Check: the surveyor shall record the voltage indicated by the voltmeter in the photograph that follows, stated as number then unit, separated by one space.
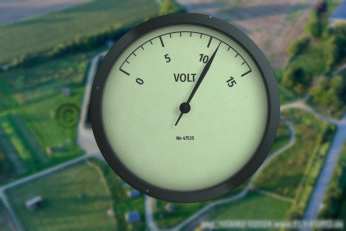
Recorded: 11 V
